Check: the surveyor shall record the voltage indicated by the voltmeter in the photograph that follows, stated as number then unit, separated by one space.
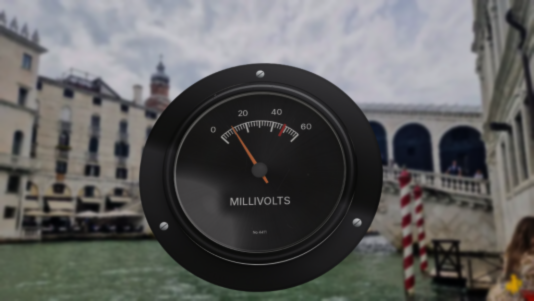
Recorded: 10 mV
